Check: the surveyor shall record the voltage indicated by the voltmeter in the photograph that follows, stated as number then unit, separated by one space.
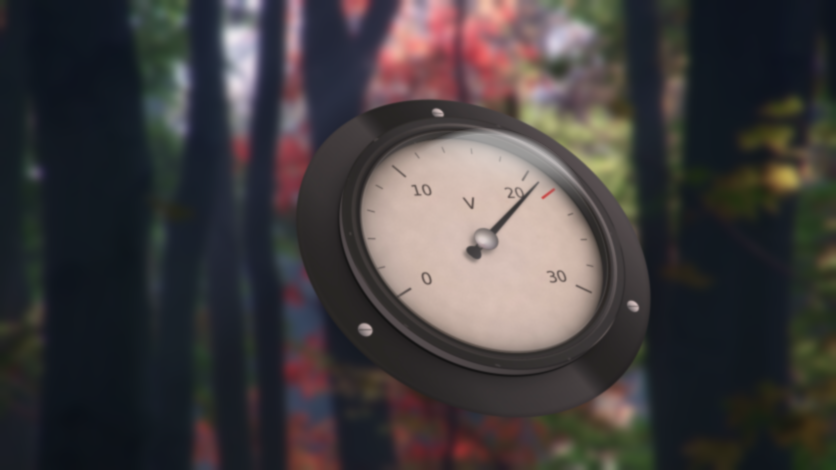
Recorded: 21 V
